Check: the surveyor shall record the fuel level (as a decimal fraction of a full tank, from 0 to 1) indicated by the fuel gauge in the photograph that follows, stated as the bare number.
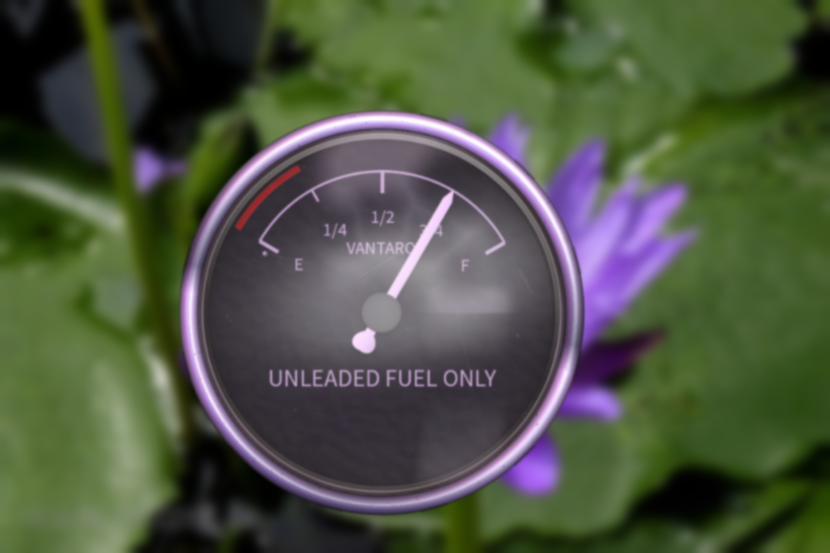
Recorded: 0.75
